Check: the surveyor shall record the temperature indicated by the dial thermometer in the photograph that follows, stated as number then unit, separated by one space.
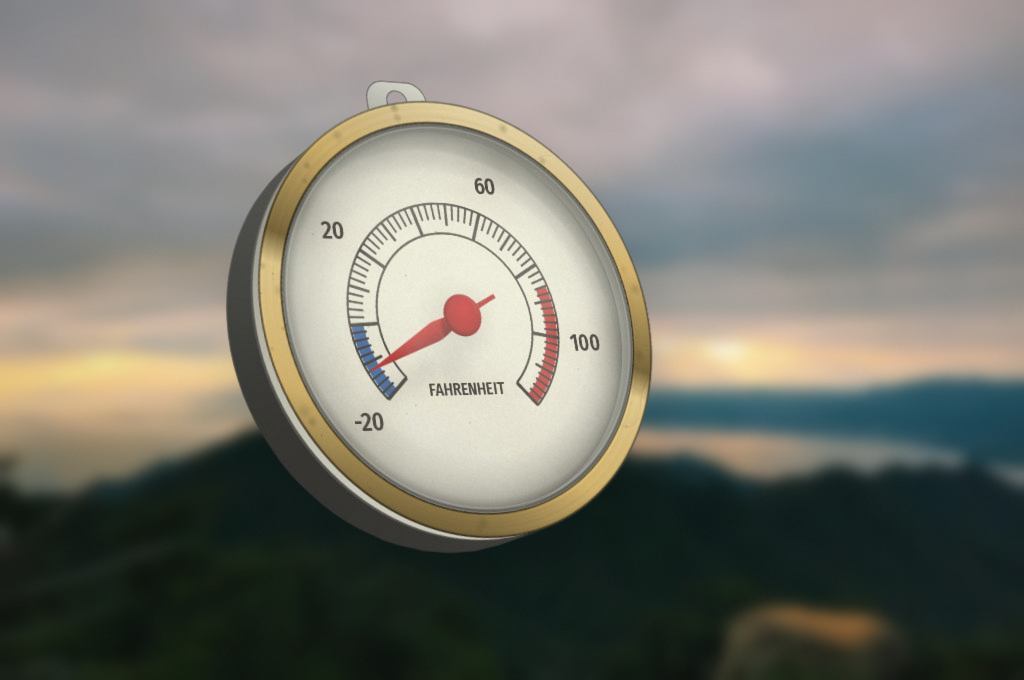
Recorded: -12 °F
